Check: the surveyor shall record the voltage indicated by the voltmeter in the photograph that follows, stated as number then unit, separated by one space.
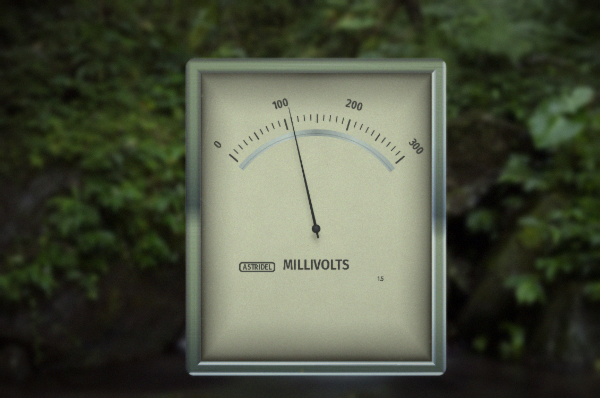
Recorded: 110 mV
